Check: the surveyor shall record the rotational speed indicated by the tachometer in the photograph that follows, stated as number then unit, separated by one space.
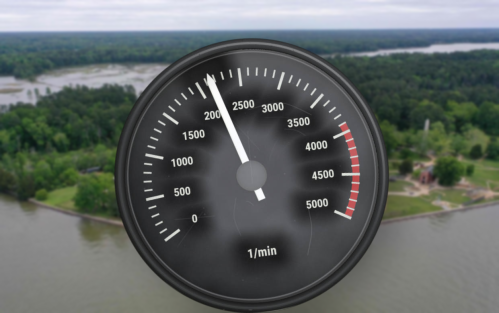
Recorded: 2150 rpm
